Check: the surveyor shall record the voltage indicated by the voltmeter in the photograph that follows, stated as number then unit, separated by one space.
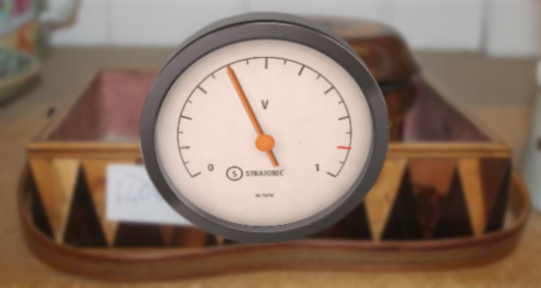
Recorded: 0.4 V
